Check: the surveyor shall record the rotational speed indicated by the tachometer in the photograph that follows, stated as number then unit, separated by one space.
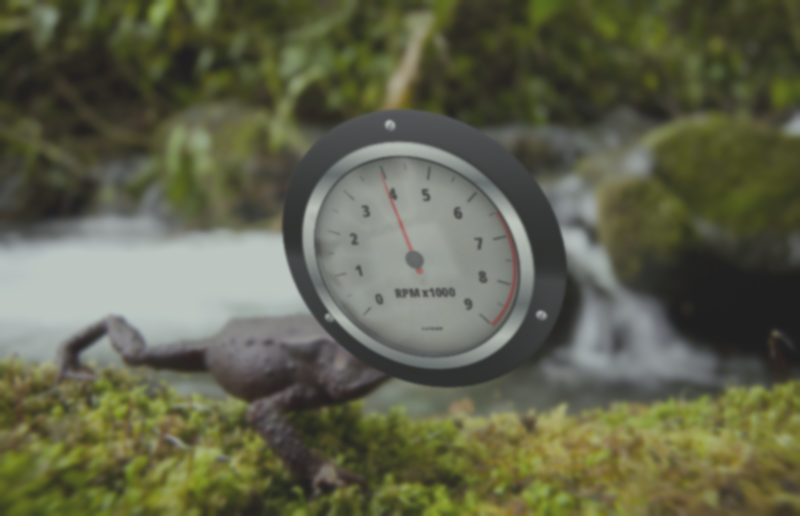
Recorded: 4000 rpm
